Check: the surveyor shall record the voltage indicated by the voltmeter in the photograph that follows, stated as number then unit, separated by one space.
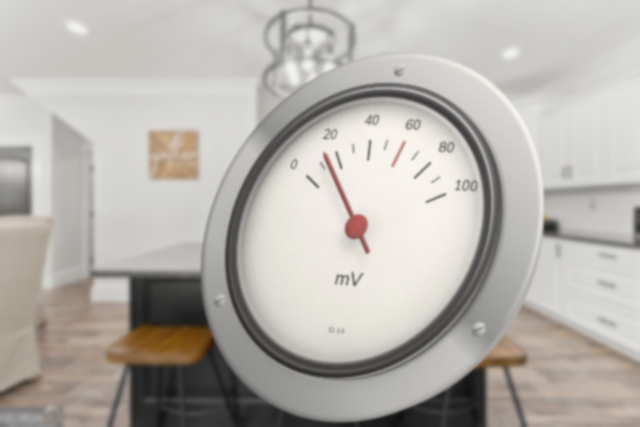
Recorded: 15 mV
